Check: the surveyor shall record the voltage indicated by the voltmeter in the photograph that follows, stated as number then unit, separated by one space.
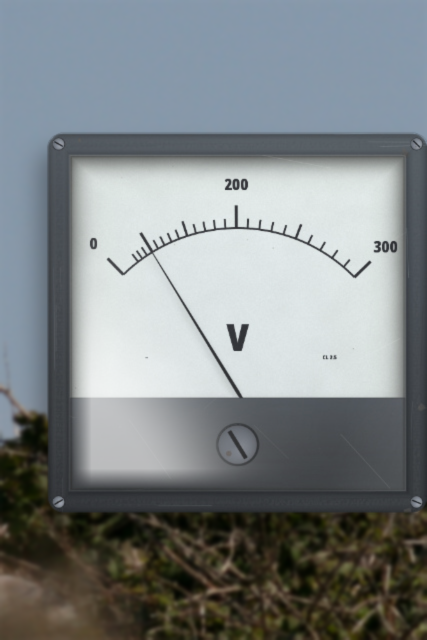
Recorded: 100 V
